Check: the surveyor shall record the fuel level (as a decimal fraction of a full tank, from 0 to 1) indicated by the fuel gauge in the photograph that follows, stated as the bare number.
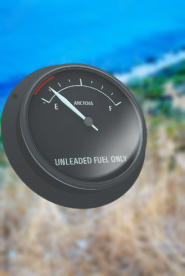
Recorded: 0.125
